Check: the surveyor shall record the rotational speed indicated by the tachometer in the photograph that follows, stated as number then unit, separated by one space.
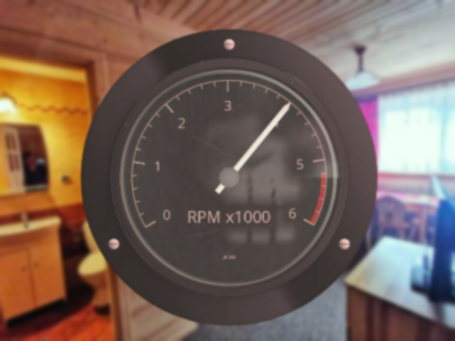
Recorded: 4000 rpm
